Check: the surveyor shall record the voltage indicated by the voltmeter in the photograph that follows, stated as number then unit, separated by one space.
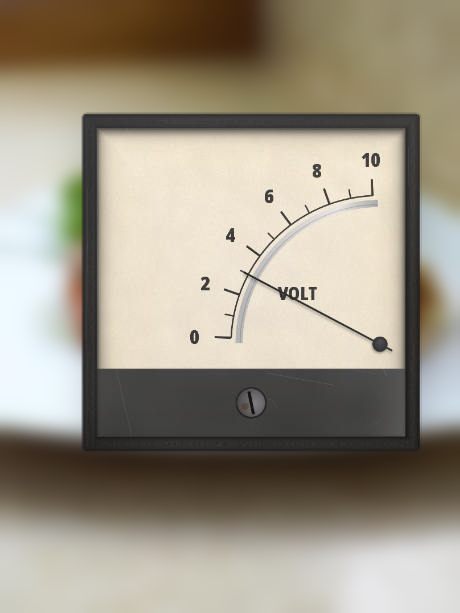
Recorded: 3 V
